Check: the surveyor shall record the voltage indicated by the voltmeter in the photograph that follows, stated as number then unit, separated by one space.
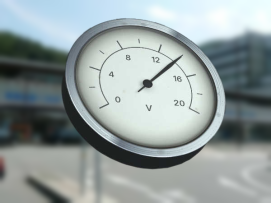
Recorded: 14 V
